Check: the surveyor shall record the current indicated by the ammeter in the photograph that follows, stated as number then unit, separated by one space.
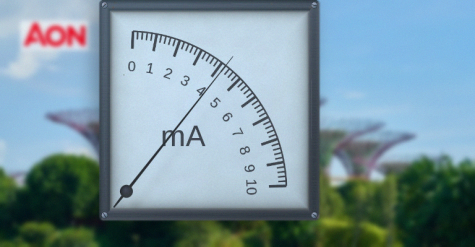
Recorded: 4.2 mA
